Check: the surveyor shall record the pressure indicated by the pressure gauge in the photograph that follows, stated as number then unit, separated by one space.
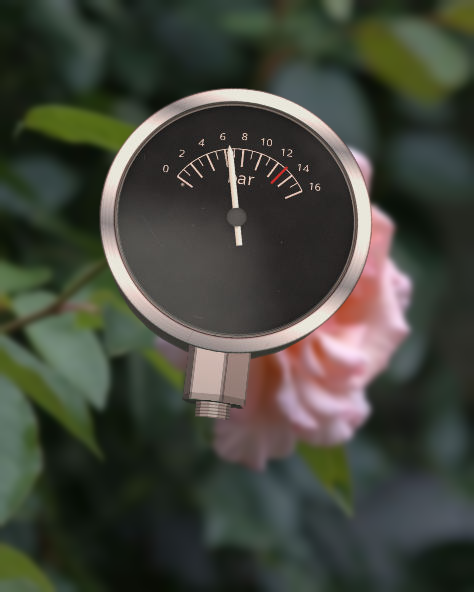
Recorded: 6.5 bar
